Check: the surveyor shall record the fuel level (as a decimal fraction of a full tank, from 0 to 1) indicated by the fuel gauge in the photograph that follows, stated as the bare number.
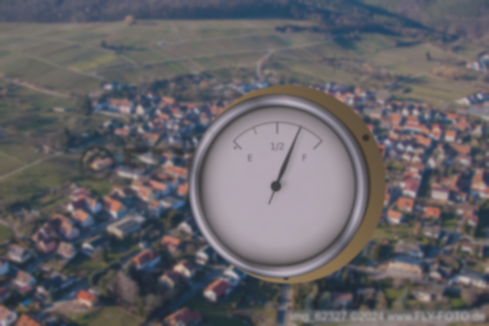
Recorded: 0.75
